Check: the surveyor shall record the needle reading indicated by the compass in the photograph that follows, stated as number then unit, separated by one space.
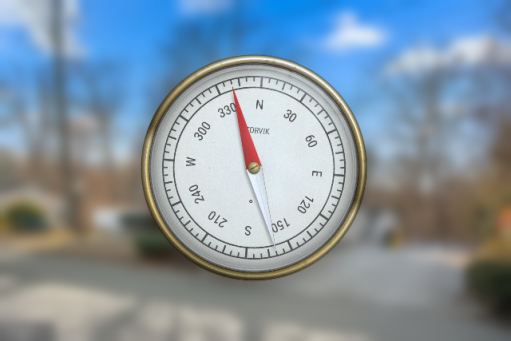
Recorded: 340 °
